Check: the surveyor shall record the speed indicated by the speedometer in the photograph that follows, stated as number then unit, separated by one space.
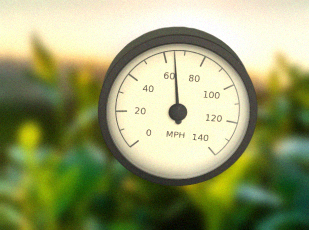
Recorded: 65 mph
